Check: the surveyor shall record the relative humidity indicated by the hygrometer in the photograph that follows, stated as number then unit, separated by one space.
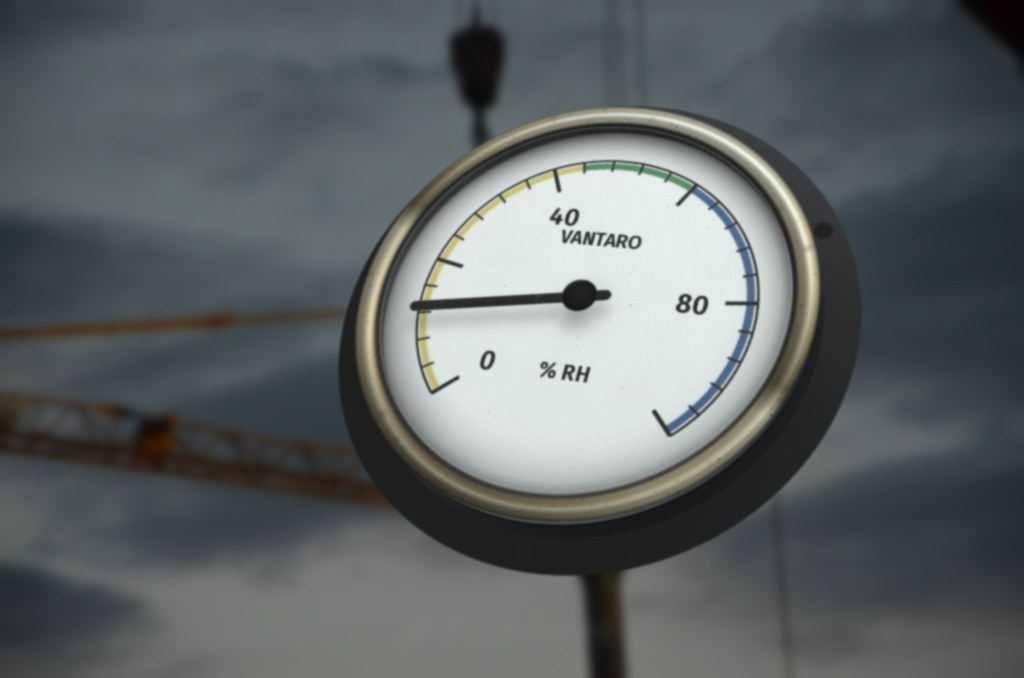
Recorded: 12 %
